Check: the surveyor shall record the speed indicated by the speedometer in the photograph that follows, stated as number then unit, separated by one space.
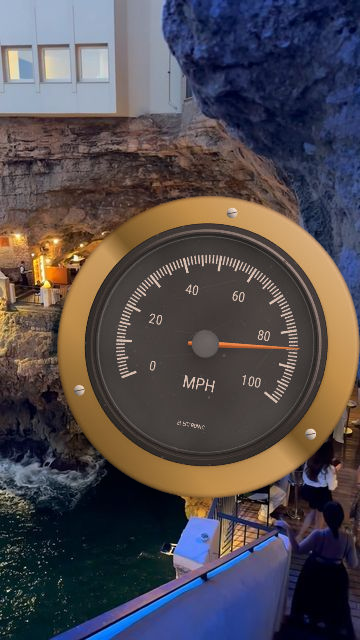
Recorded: 85 mph
